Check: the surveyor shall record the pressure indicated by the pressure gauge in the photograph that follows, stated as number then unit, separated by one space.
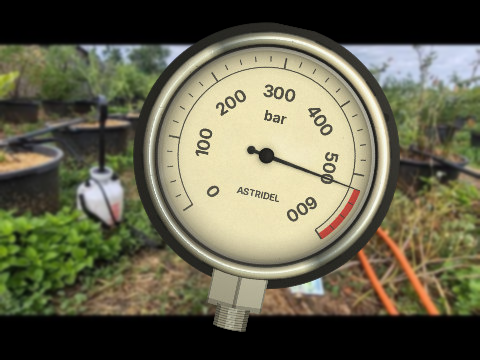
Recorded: 520 bar
